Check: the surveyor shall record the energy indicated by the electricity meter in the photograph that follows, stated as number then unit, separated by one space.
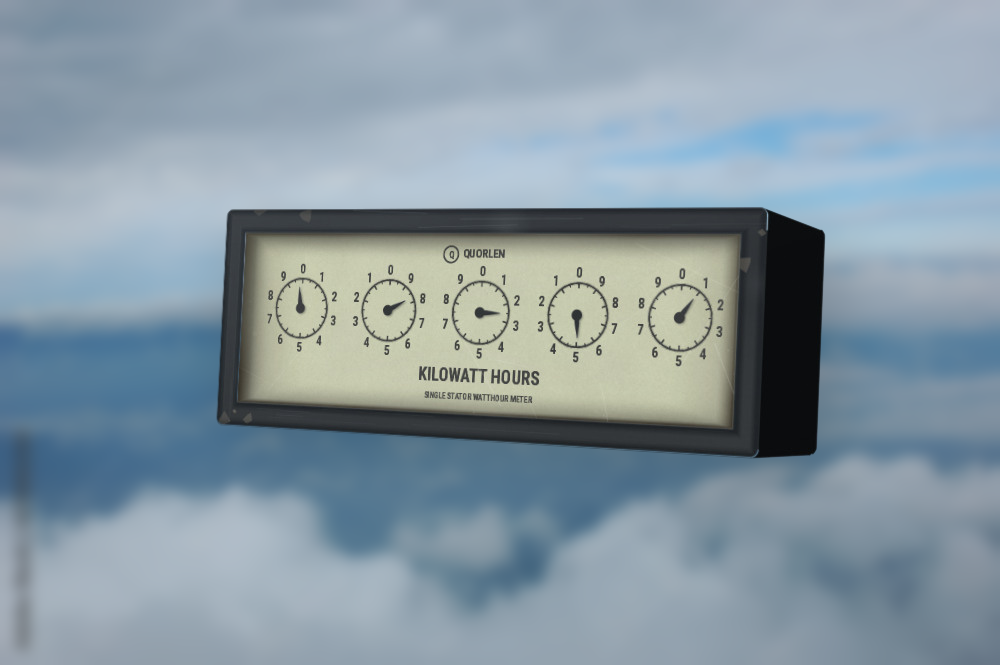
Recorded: 98251 kWh
